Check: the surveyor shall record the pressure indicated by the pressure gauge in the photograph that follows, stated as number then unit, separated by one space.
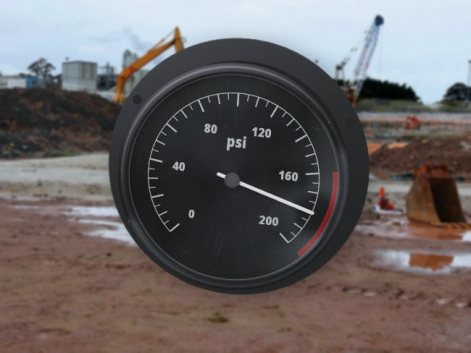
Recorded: 180 psi
